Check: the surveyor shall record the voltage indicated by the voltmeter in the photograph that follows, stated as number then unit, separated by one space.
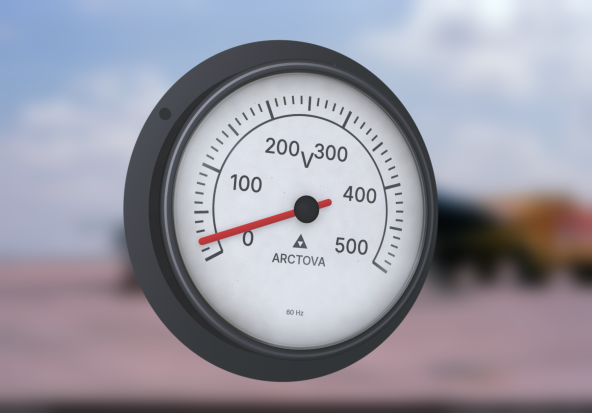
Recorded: 20 V
